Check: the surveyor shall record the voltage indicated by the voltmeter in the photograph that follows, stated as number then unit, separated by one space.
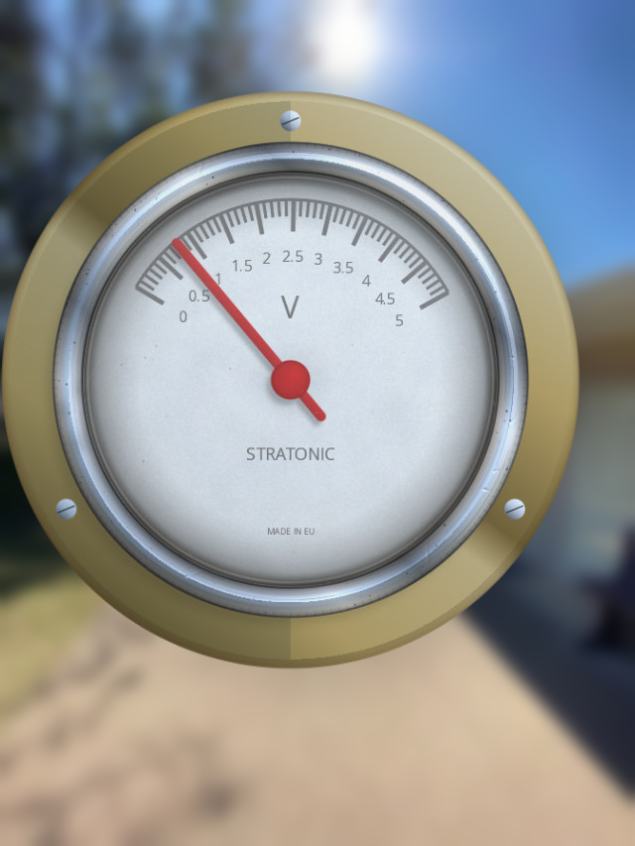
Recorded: 0.8 V
